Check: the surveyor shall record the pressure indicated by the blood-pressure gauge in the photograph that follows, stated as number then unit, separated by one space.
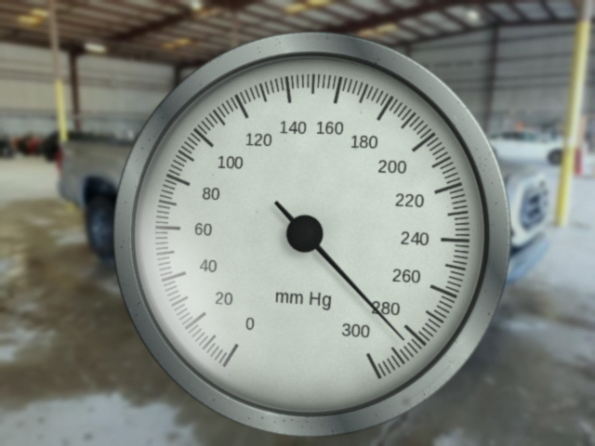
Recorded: 284 mmHg
